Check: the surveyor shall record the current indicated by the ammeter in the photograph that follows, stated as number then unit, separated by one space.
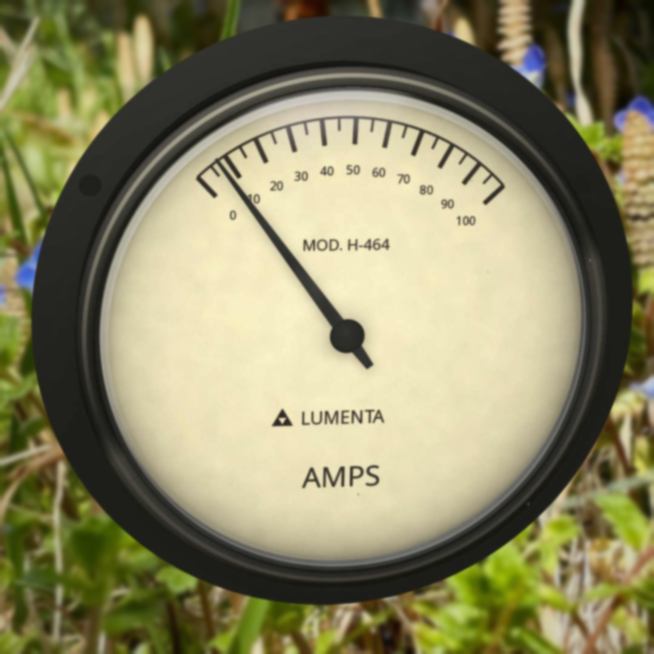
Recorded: 7.5 A
